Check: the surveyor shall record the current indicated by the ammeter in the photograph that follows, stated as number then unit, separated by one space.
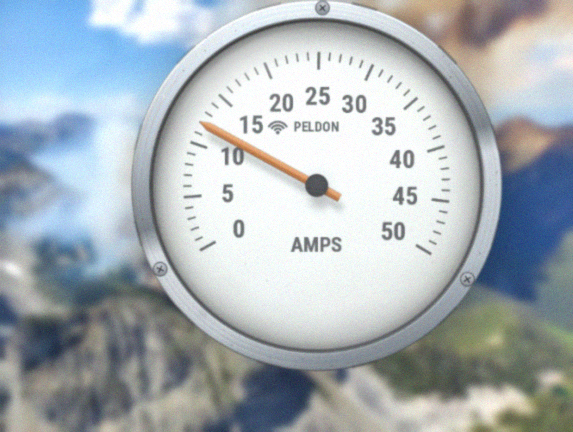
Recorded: 12 A
